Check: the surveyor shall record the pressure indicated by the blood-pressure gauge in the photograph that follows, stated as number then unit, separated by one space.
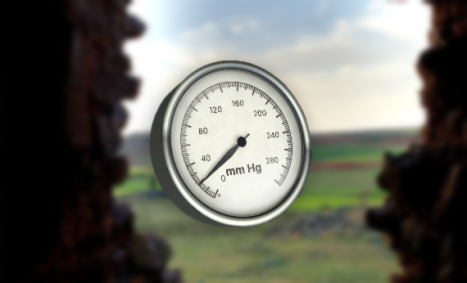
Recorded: 20 mmHg
